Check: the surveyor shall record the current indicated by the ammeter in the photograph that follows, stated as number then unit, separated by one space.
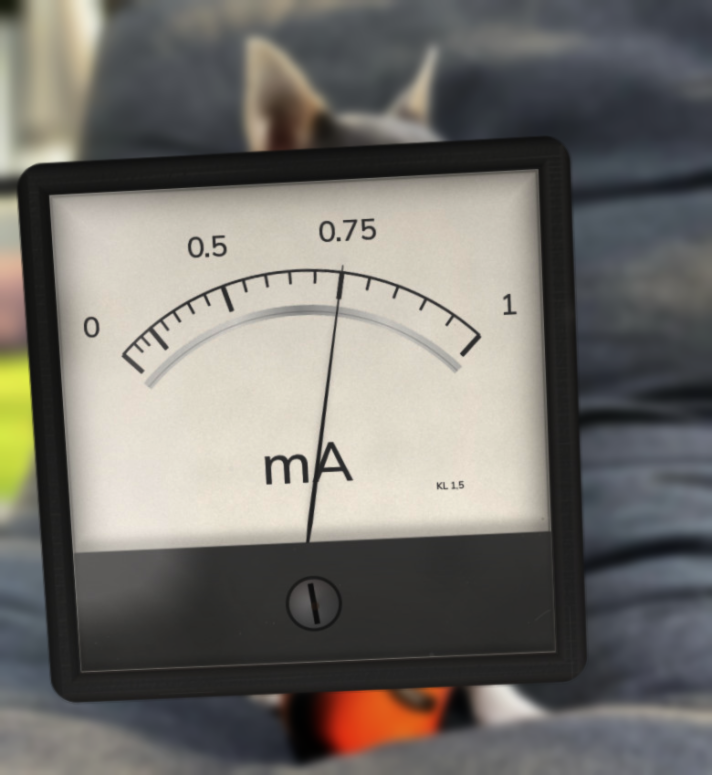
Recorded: 0.75 mA
